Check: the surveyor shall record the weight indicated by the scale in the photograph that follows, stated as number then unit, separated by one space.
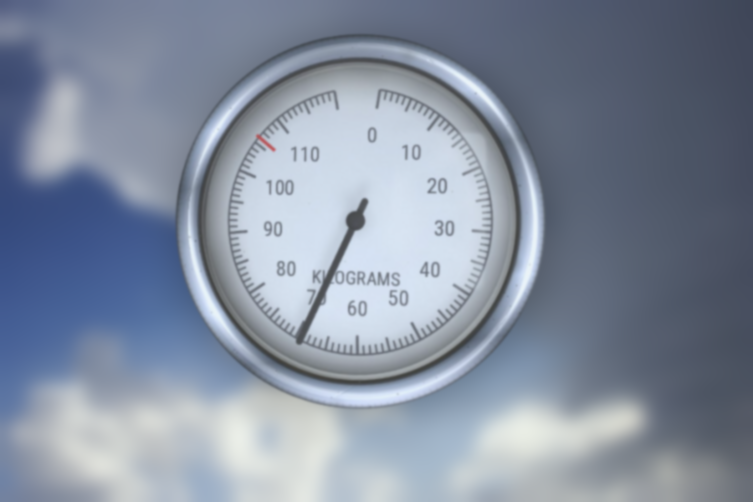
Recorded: 69 kg
